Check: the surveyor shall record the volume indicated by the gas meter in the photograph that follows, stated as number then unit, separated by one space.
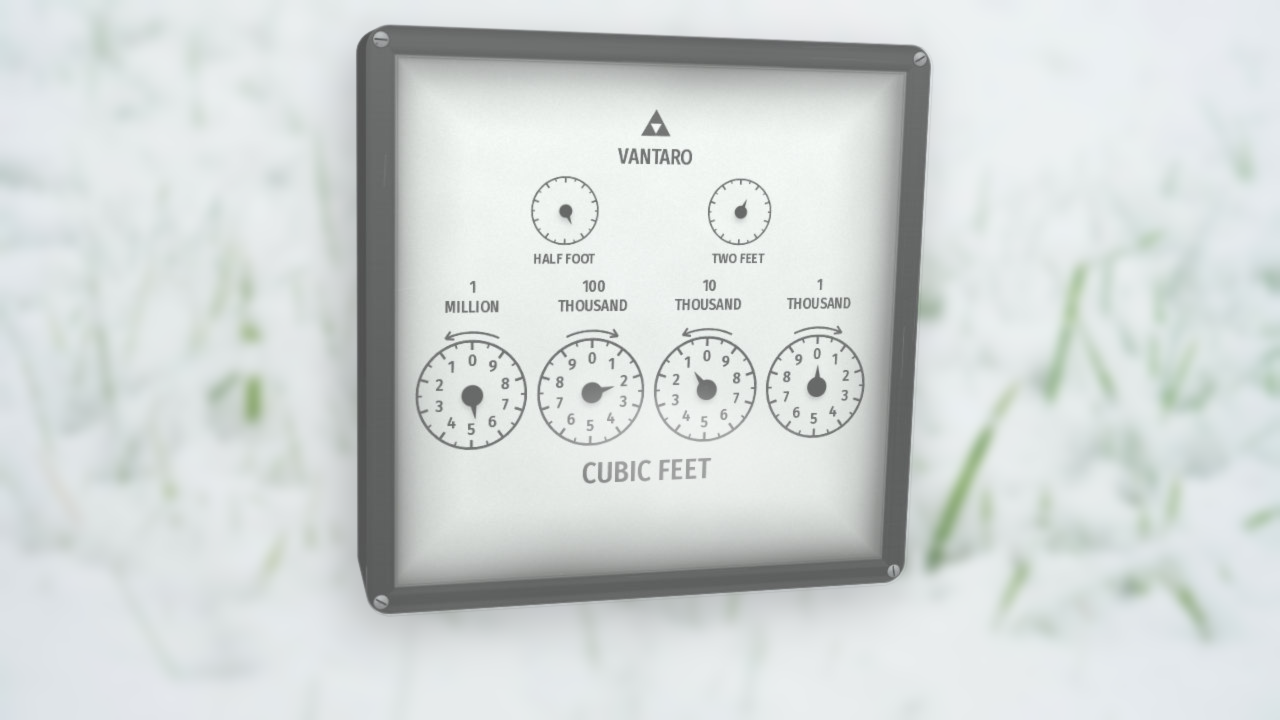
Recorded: 521000 ft³
